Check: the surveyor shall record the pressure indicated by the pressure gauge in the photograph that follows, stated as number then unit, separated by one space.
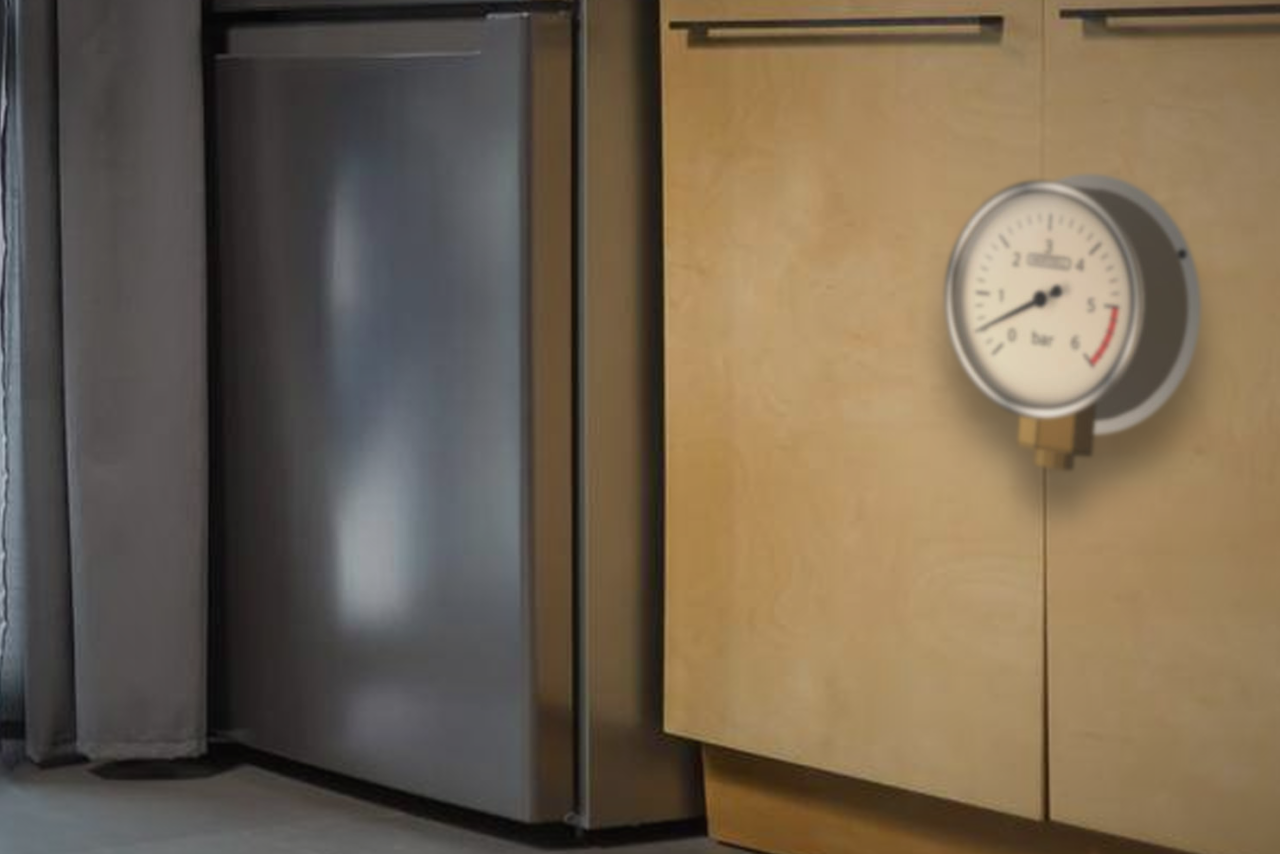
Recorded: 0.4 bar
